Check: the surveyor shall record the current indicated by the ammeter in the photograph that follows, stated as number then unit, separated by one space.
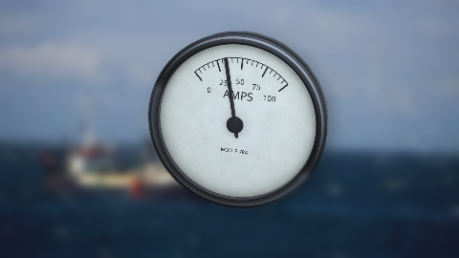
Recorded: 35 A
